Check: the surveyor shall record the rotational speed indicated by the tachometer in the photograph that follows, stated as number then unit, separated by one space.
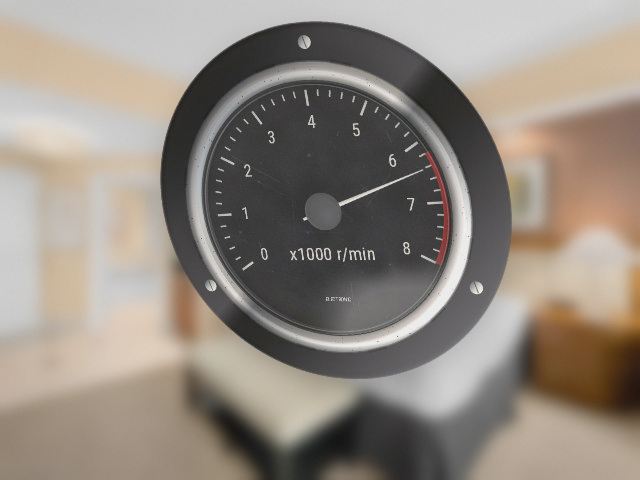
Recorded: 6400 rpm
